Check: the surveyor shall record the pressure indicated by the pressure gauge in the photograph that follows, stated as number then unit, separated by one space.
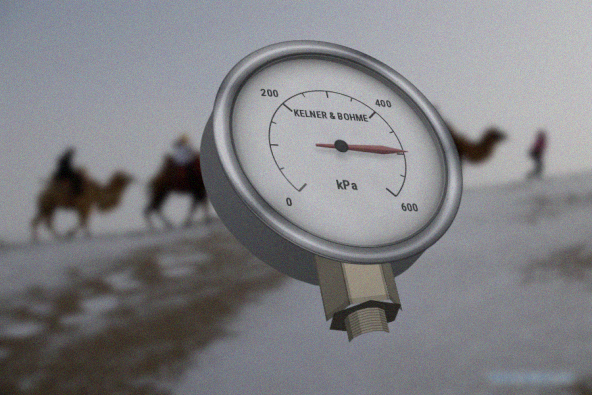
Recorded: 500 kPa
